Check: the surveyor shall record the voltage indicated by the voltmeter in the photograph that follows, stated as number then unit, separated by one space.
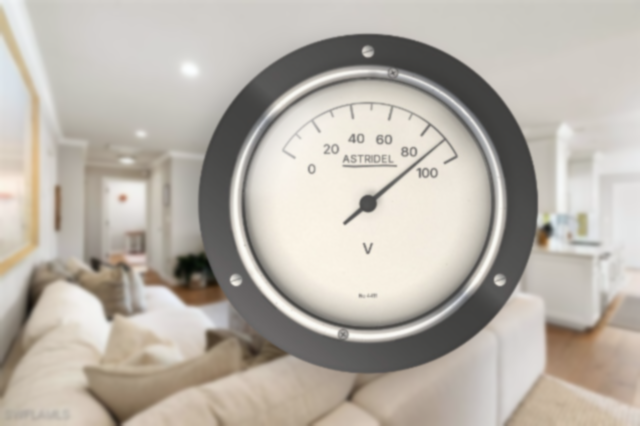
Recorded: 90 V
